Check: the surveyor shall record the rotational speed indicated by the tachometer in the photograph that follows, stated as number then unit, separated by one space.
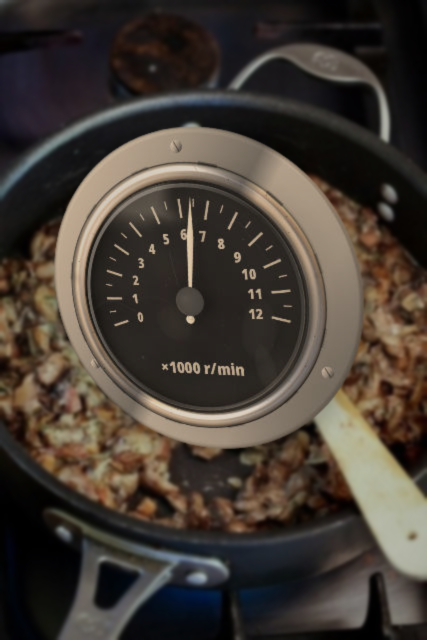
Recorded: 6500 rpm
